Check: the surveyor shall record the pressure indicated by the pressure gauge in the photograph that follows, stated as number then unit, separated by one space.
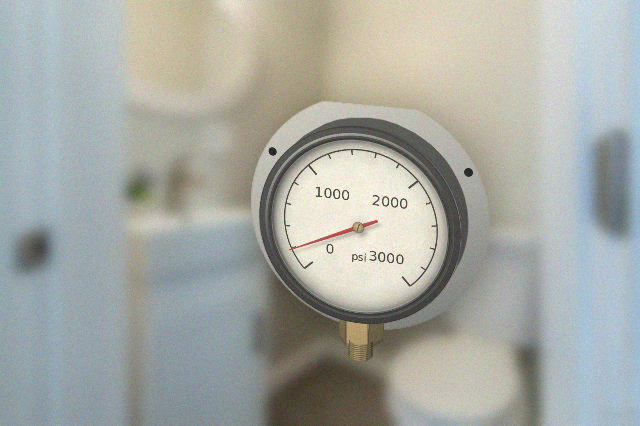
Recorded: 200 psi
